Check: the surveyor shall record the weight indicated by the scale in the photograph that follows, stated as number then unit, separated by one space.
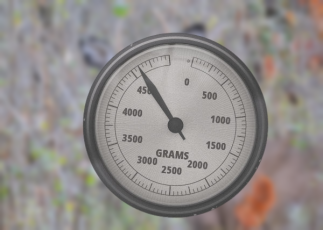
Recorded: 4600 g
